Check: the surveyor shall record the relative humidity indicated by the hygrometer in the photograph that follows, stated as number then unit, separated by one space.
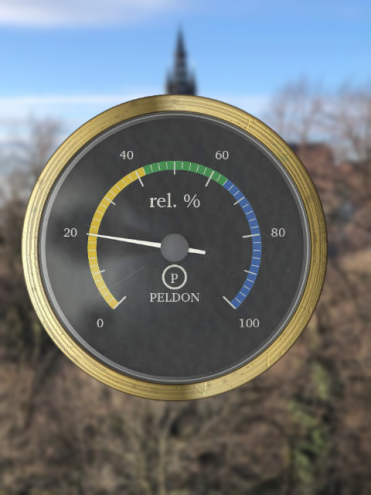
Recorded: 20 %
